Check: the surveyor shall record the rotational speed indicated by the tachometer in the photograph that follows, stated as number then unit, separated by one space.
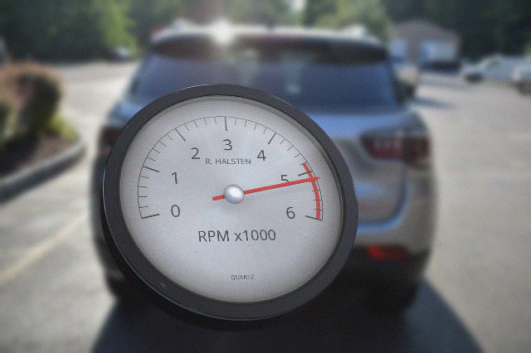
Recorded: 5200 rpm
